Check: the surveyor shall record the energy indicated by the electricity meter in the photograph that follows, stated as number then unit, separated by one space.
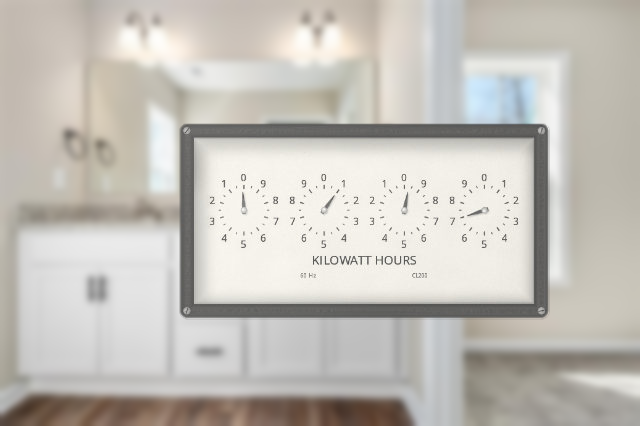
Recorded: 97 kWh
